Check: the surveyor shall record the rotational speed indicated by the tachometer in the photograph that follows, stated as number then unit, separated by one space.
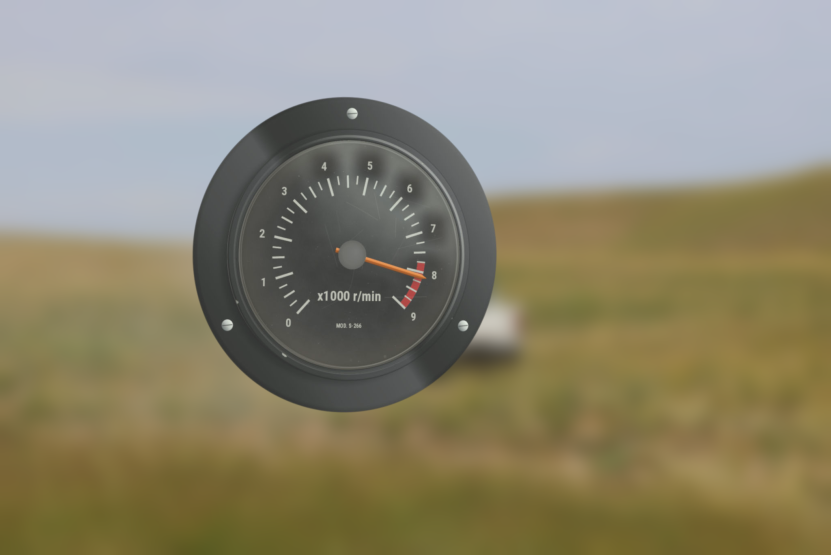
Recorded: 8125 rpm
